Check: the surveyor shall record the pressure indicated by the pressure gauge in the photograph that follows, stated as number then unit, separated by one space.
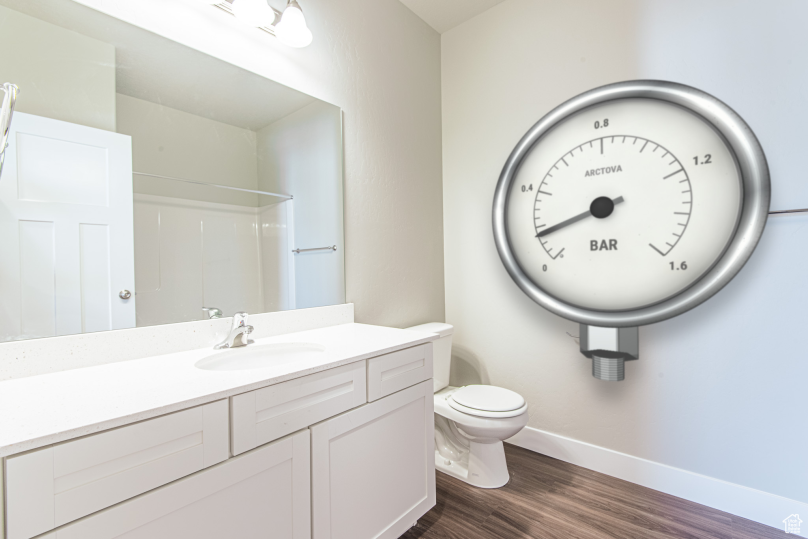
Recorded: 0.15 bar
